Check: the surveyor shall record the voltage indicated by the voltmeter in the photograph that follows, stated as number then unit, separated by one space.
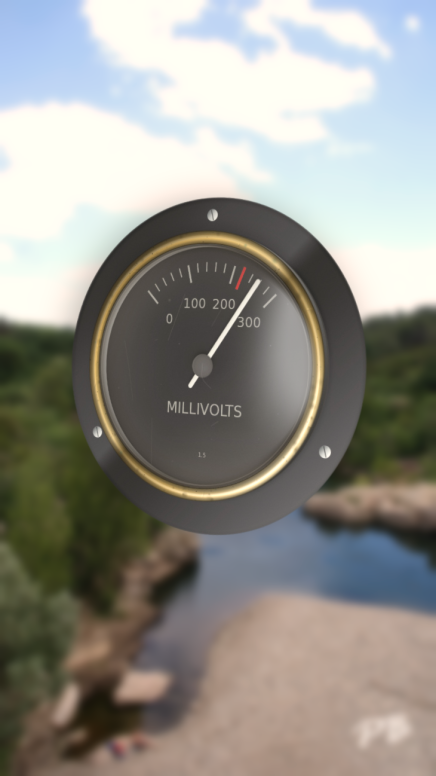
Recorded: 260 mV
